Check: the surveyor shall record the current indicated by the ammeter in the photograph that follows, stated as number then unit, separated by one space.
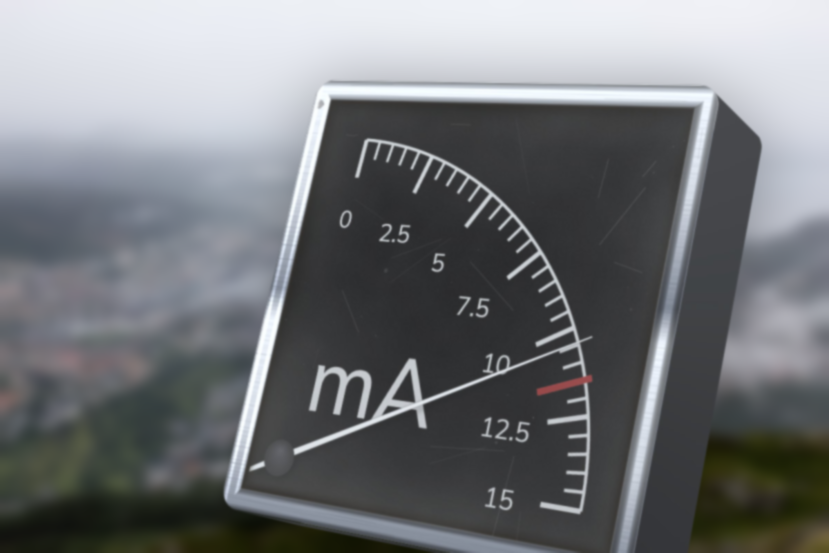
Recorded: 10.5 mA
